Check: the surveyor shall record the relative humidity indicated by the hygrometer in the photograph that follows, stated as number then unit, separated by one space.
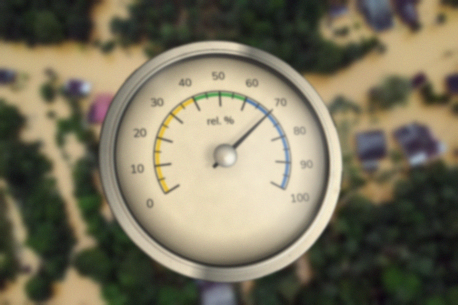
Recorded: 70 %
